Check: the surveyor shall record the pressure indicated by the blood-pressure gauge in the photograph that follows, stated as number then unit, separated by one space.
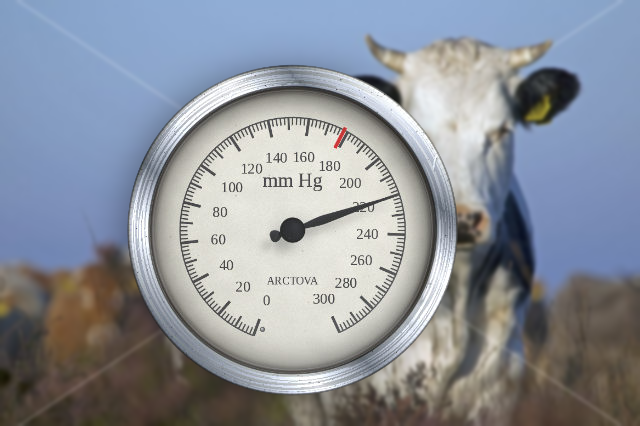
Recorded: 220 mmHg
